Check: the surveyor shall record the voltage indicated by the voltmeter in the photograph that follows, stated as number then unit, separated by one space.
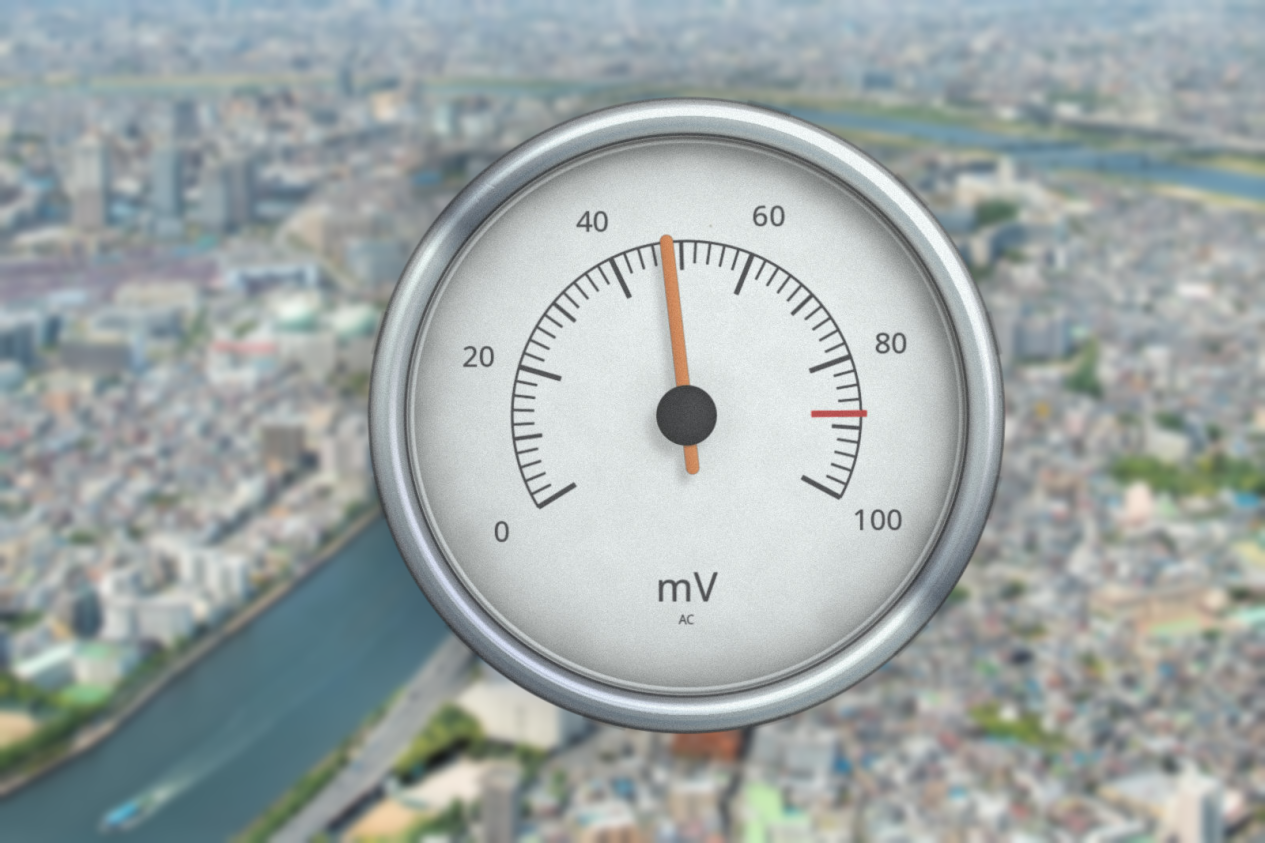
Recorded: 48 mV
